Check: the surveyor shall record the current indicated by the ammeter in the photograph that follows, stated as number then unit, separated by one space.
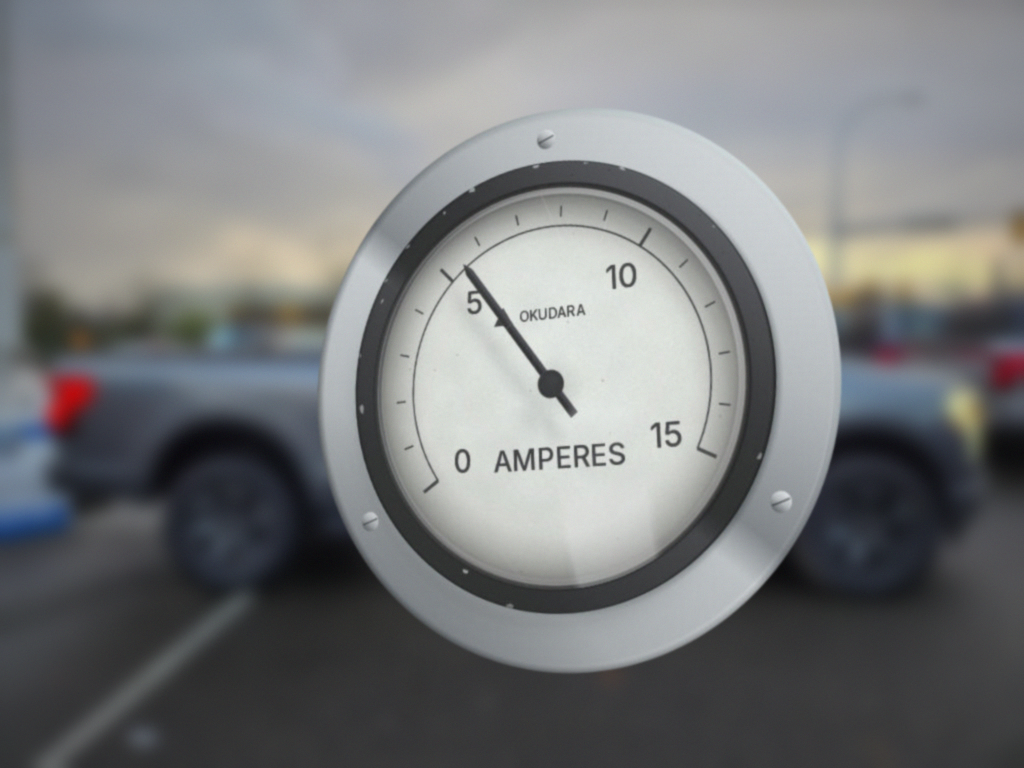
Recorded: 5.5 A
